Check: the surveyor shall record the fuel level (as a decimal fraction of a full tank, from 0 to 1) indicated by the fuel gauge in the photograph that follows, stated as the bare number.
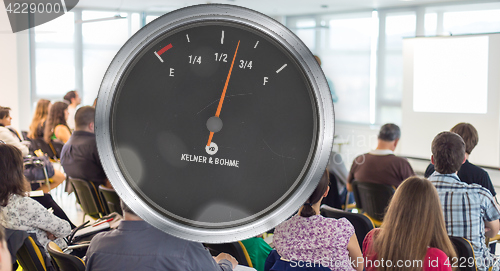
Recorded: 0.625
